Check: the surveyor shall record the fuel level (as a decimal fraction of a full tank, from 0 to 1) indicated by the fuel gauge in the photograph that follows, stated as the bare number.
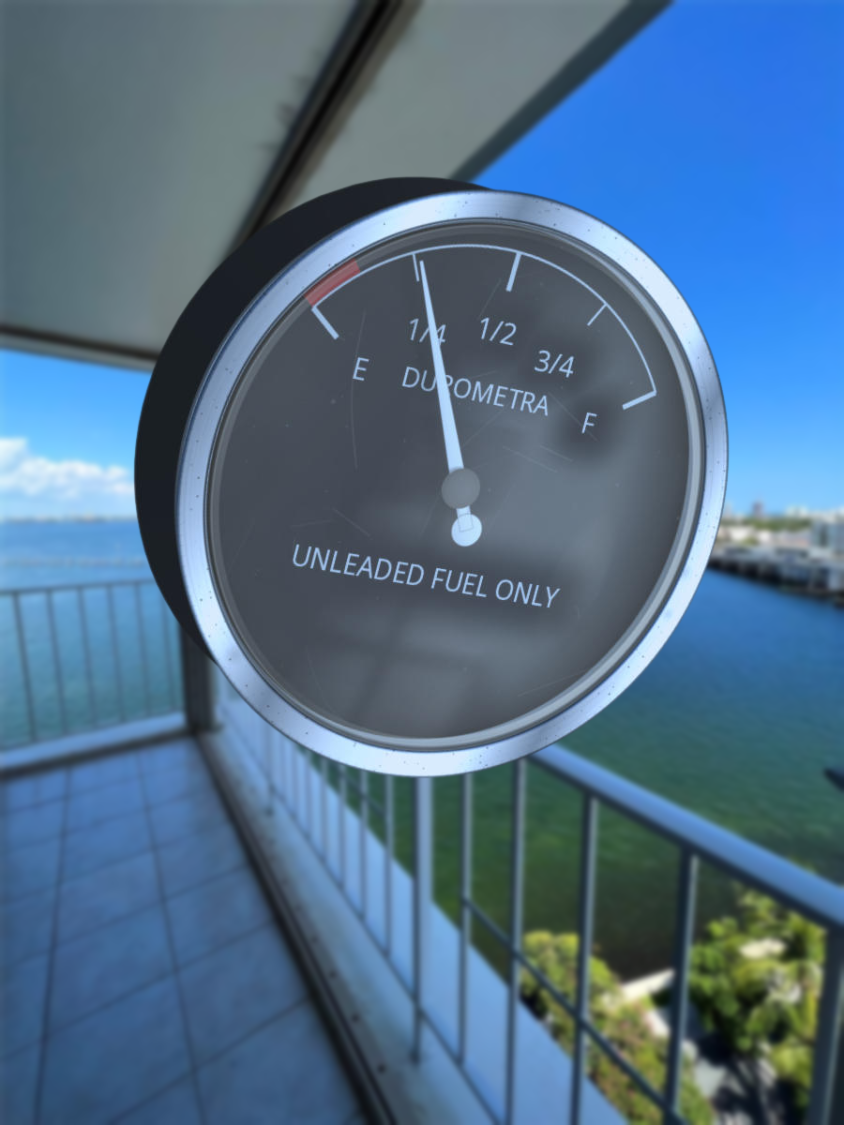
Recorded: 0.25
